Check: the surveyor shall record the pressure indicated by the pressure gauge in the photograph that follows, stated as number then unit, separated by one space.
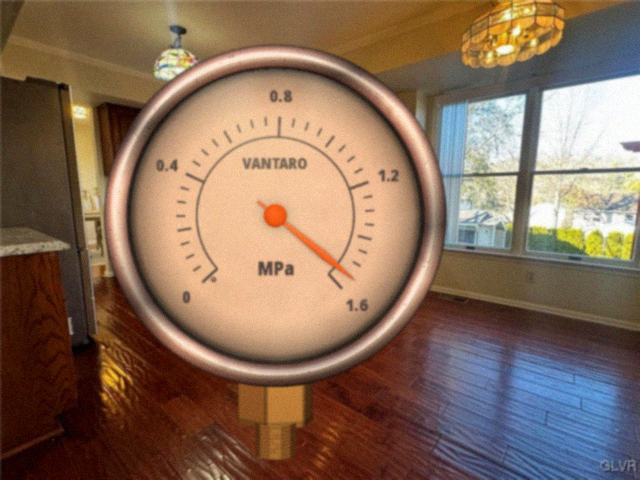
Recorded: 1.55 MPa
